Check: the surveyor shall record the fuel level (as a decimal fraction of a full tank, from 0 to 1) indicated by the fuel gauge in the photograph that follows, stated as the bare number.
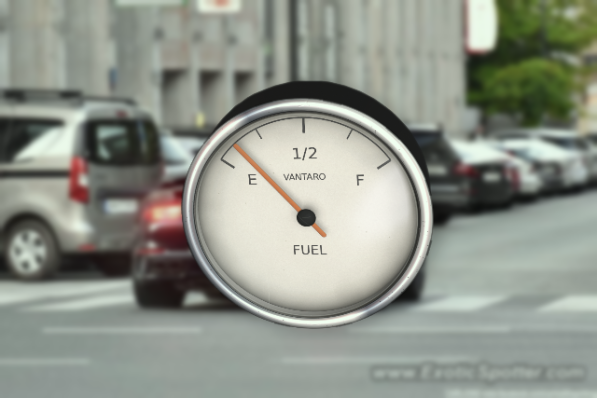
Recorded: 0.125
